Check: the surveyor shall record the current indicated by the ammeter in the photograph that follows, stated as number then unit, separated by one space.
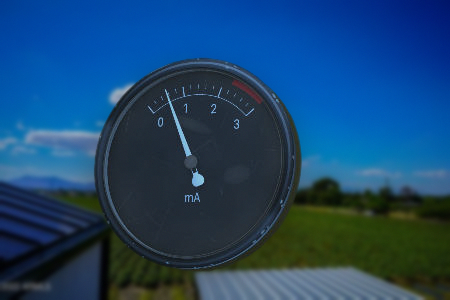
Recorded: 0.6 mA
